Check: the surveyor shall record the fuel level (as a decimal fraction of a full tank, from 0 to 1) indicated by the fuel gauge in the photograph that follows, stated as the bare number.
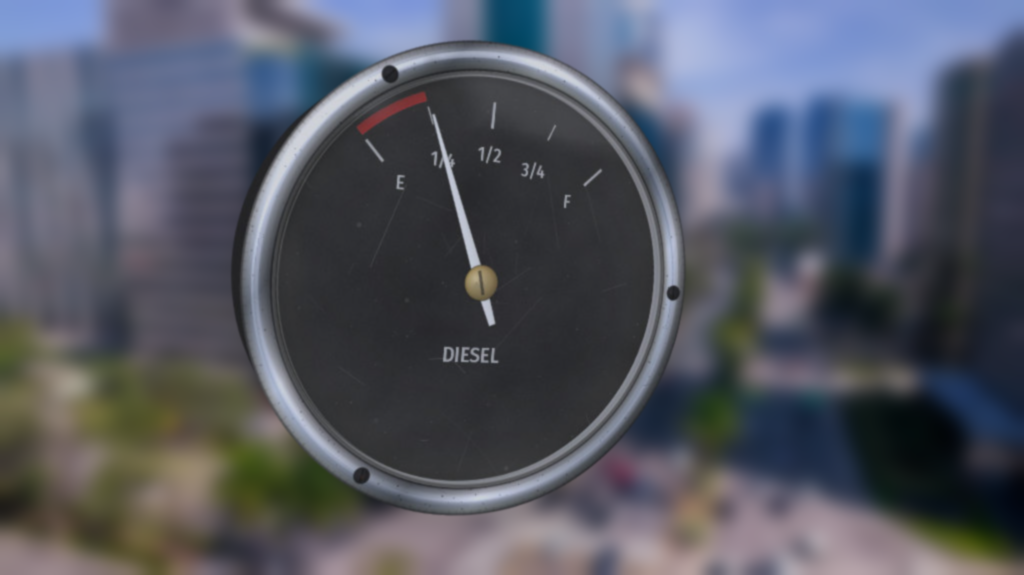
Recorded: 0.25
